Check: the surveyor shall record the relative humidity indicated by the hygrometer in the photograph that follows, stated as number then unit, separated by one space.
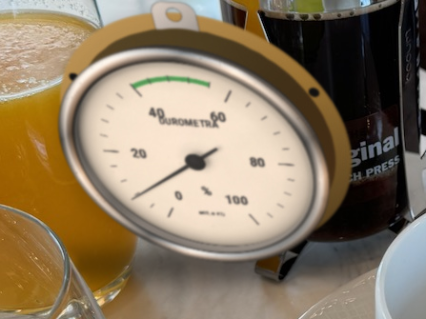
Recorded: 8 %
